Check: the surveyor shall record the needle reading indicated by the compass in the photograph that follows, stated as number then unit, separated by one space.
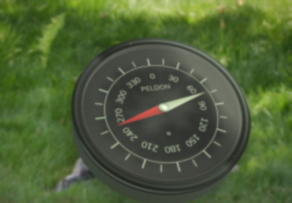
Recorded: 255 °
